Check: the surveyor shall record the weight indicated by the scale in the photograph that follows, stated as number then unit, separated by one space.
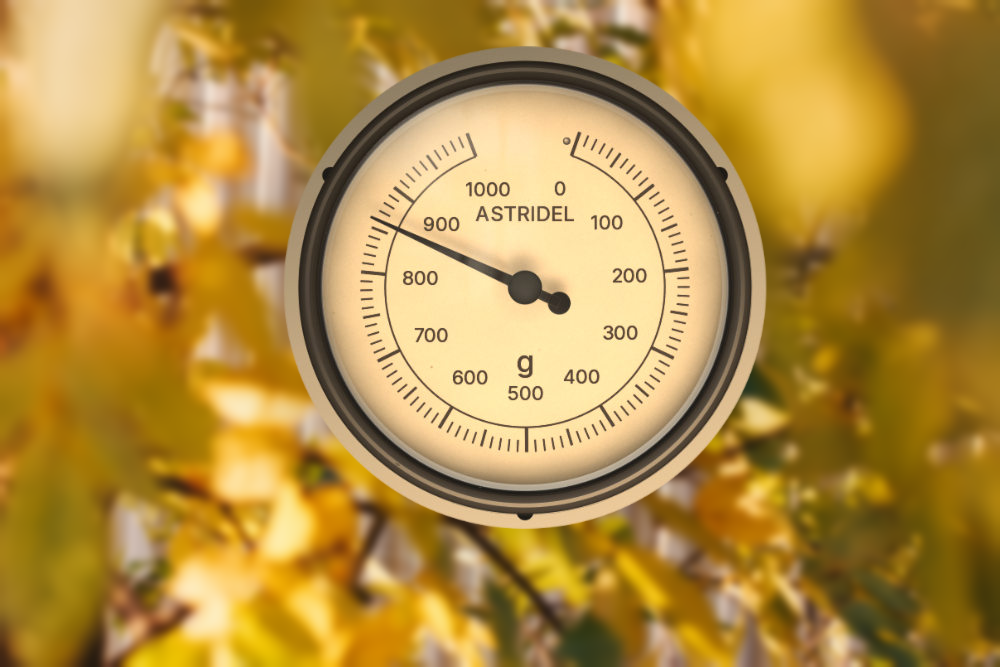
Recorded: 860 g
